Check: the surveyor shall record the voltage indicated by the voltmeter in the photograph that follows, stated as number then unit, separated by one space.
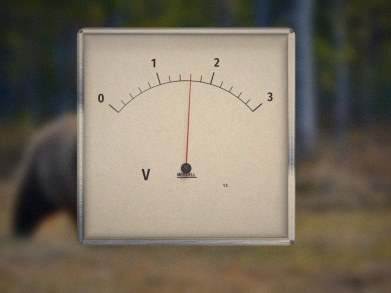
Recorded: 1.6 V
